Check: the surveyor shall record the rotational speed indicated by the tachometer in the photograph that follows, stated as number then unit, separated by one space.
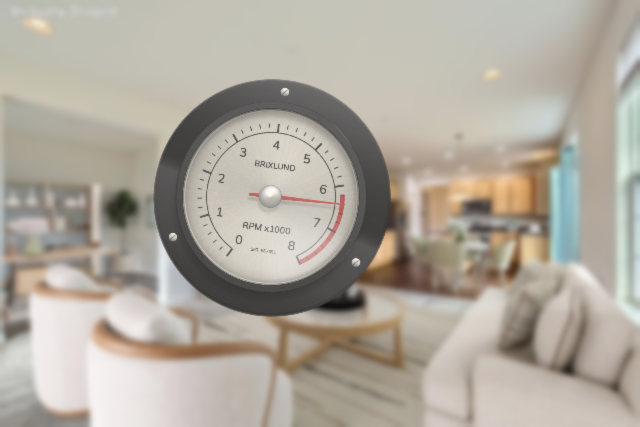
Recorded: 6400 rpm
